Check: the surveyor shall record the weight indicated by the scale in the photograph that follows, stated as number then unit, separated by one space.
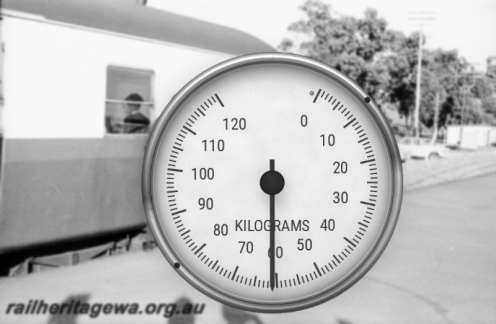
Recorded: 61 kg
